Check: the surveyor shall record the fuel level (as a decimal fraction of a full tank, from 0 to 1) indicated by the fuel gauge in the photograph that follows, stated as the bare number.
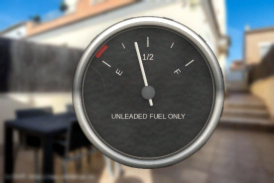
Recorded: 0.375
